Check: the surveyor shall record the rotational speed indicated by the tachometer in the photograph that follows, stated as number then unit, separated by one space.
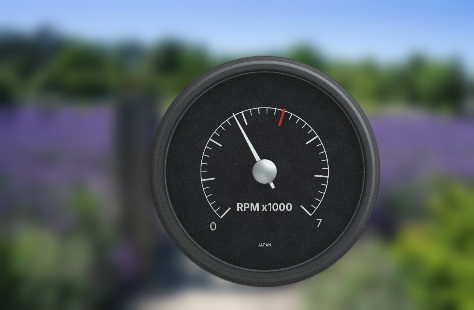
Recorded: 2800 rpm
